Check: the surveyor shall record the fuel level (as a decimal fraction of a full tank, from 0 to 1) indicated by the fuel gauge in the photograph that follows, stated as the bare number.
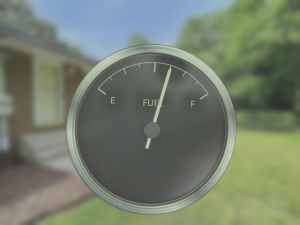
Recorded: 0.625
